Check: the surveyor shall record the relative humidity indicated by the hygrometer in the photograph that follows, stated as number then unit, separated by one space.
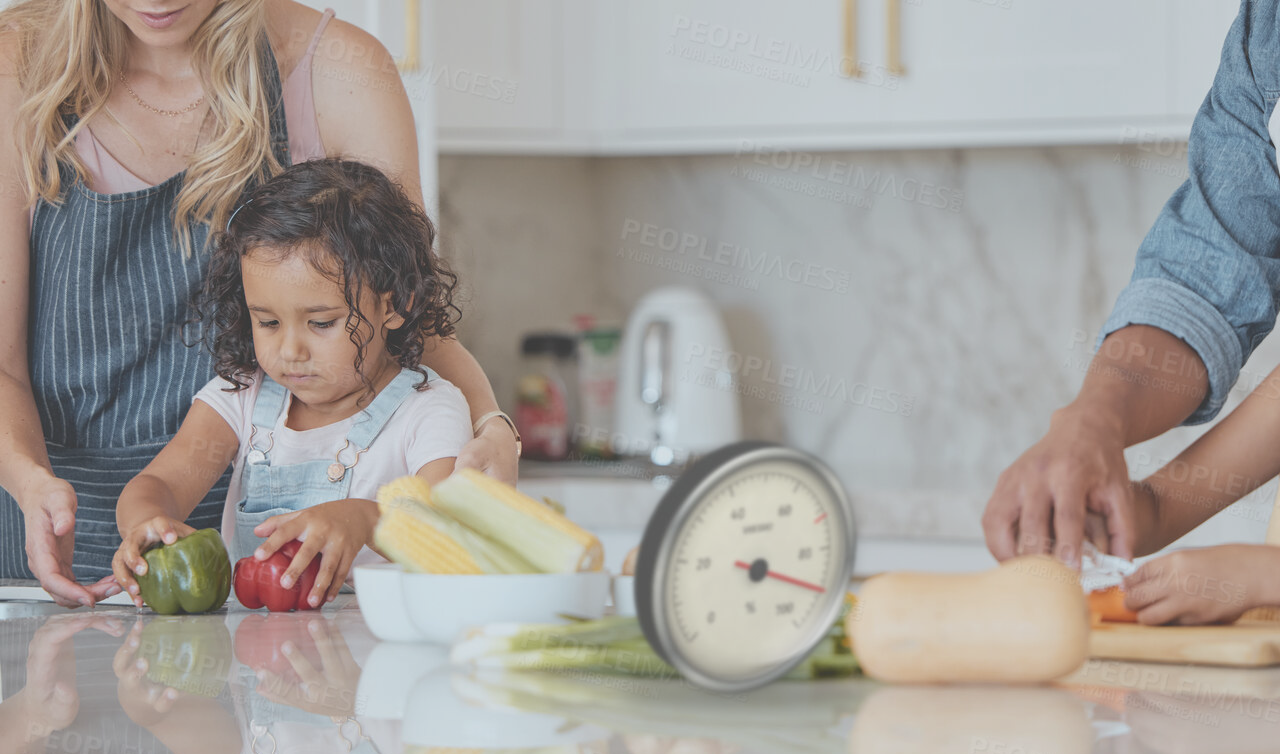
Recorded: 90 %
